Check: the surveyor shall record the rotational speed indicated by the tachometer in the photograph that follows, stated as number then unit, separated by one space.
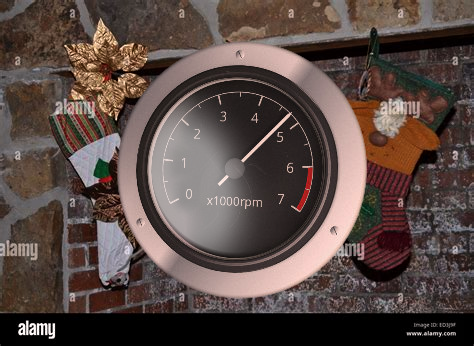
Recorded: 4750 rpm
